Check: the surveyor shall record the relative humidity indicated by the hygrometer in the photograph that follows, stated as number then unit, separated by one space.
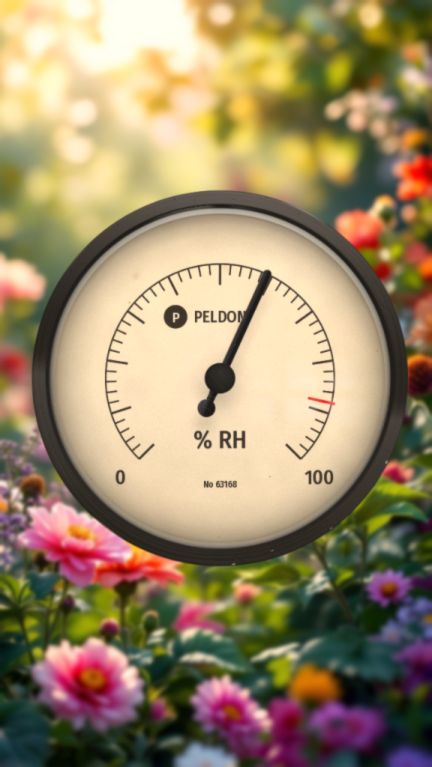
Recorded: 59 %
